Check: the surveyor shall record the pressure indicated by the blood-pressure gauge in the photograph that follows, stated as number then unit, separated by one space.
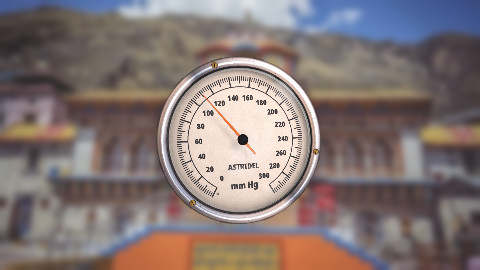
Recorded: 110 mmHg
